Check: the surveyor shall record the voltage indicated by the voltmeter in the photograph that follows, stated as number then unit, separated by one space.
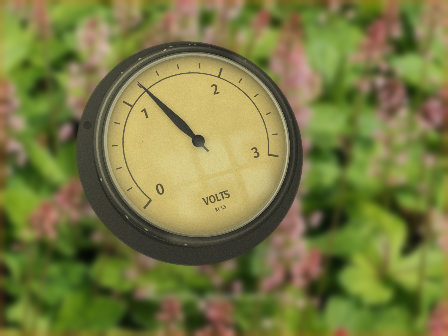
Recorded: 1.2 V
